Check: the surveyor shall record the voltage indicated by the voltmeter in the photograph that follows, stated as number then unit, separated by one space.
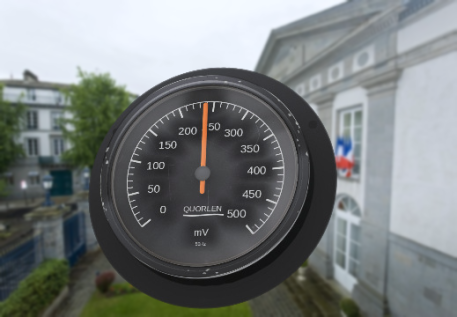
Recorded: 240 mV
